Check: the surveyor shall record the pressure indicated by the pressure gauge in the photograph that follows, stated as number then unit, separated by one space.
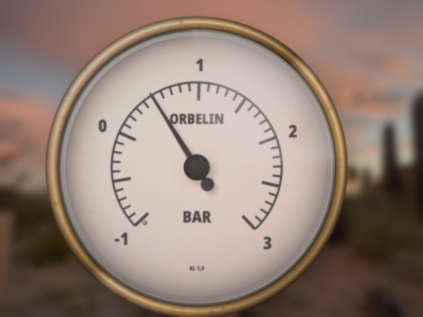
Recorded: 0.5 bar
